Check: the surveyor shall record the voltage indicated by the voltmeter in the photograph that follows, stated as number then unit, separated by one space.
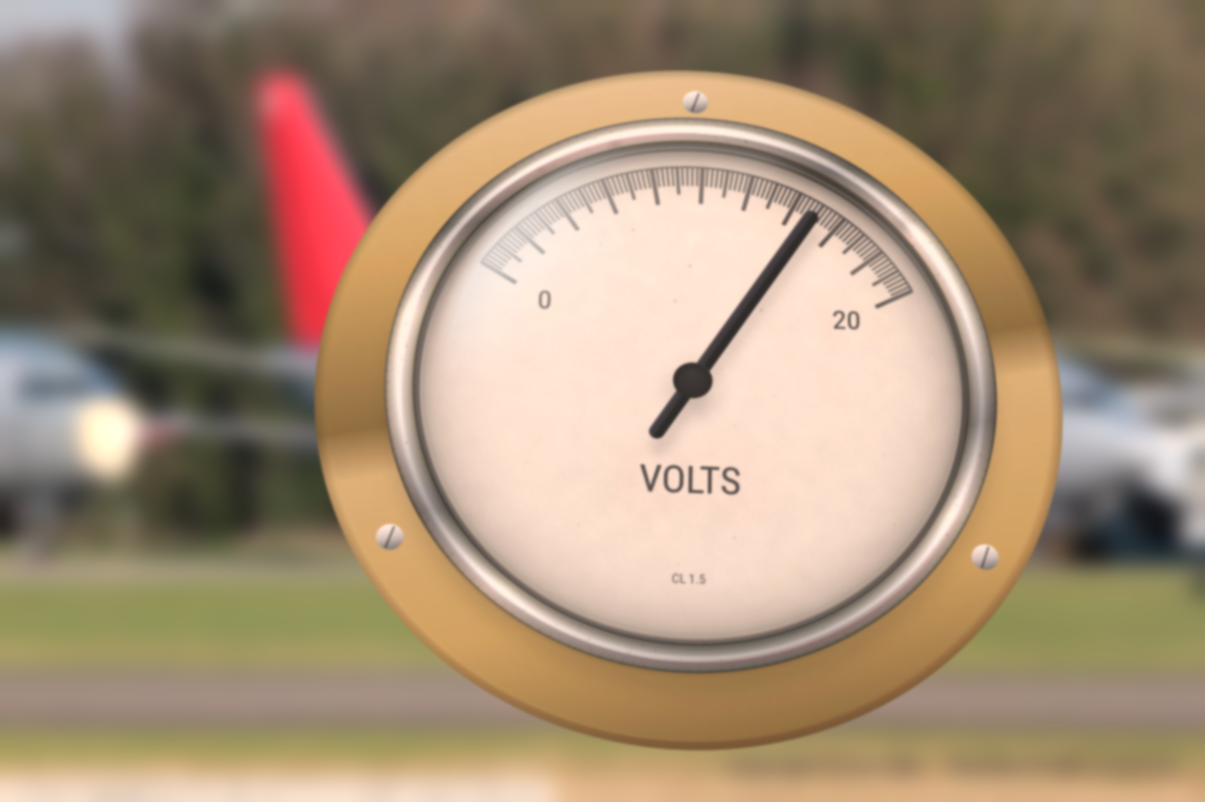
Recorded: 15 V
